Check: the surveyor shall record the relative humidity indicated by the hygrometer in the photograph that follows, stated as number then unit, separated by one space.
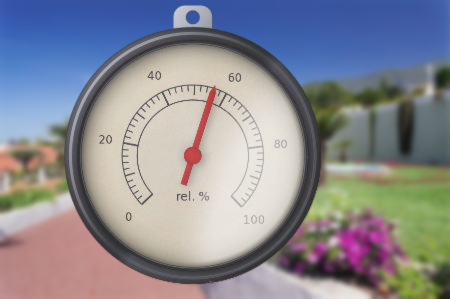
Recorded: 56 %
